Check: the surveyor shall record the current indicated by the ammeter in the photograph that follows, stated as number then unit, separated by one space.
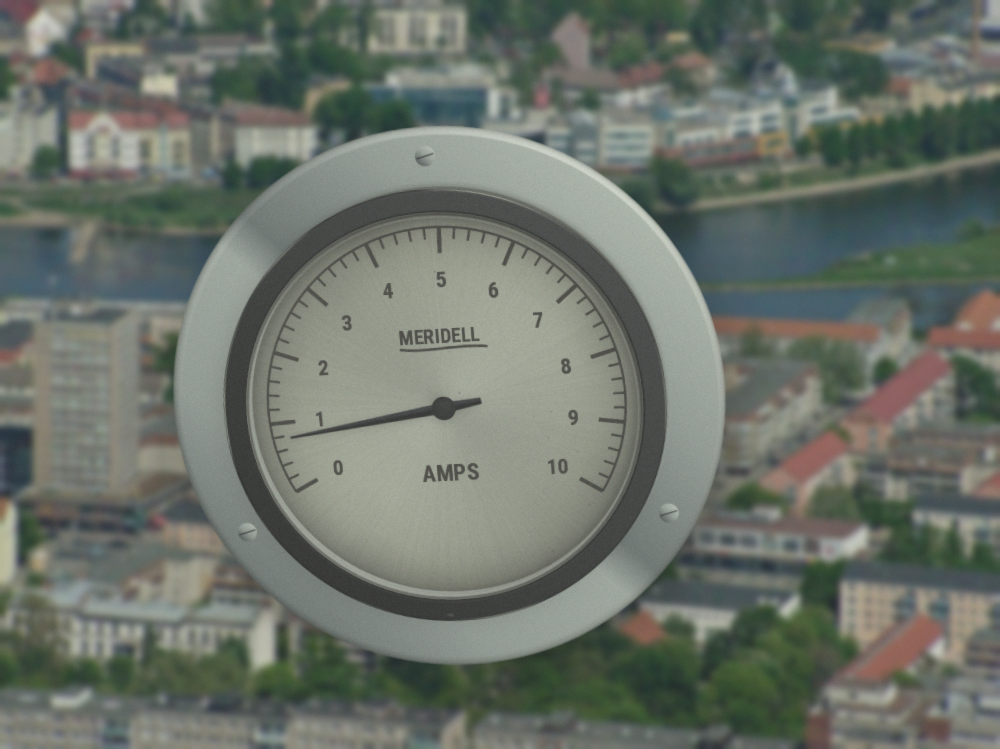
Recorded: 0.8 A
